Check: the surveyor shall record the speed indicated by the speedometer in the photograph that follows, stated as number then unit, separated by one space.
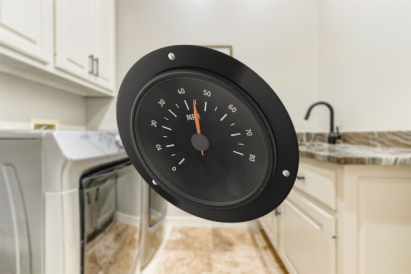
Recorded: 45 mph
